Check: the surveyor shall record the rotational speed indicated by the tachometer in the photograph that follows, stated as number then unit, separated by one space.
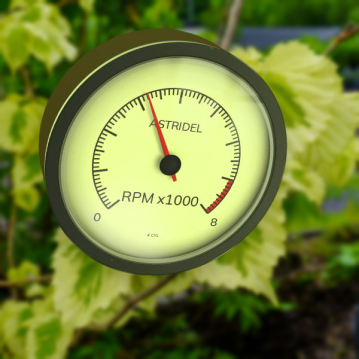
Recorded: 3200 rpm
